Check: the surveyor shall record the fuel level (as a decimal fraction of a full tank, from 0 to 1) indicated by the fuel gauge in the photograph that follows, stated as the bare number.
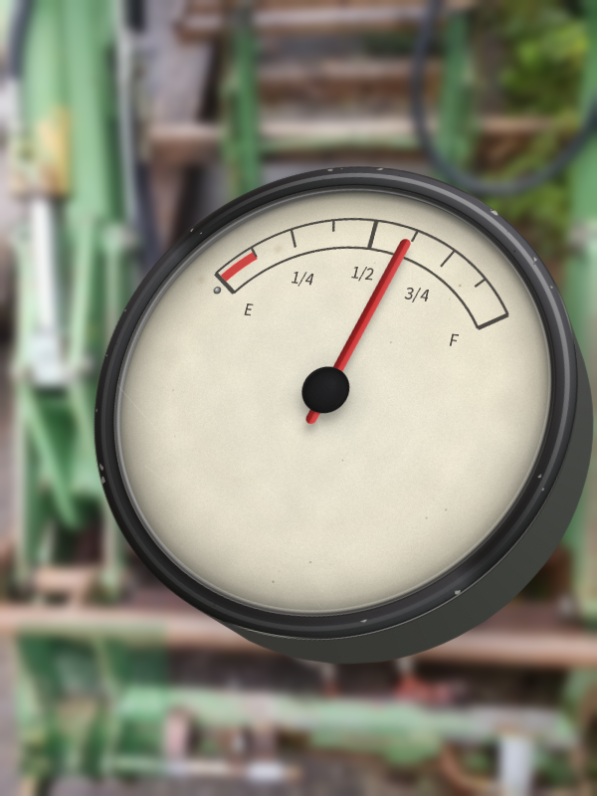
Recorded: 0.625
